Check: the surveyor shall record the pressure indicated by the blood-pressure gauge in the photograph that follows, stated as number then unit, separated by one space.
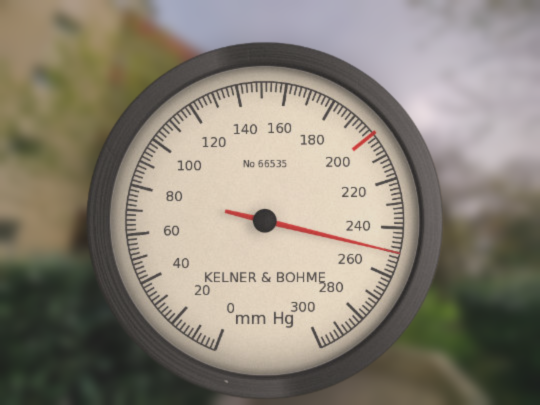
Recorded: 250 mmHg
